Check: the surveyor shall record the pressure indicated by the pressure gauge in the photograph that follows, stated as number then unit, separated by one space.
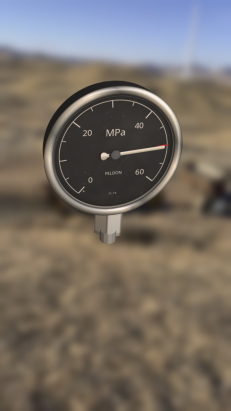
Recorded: 50 MPa
